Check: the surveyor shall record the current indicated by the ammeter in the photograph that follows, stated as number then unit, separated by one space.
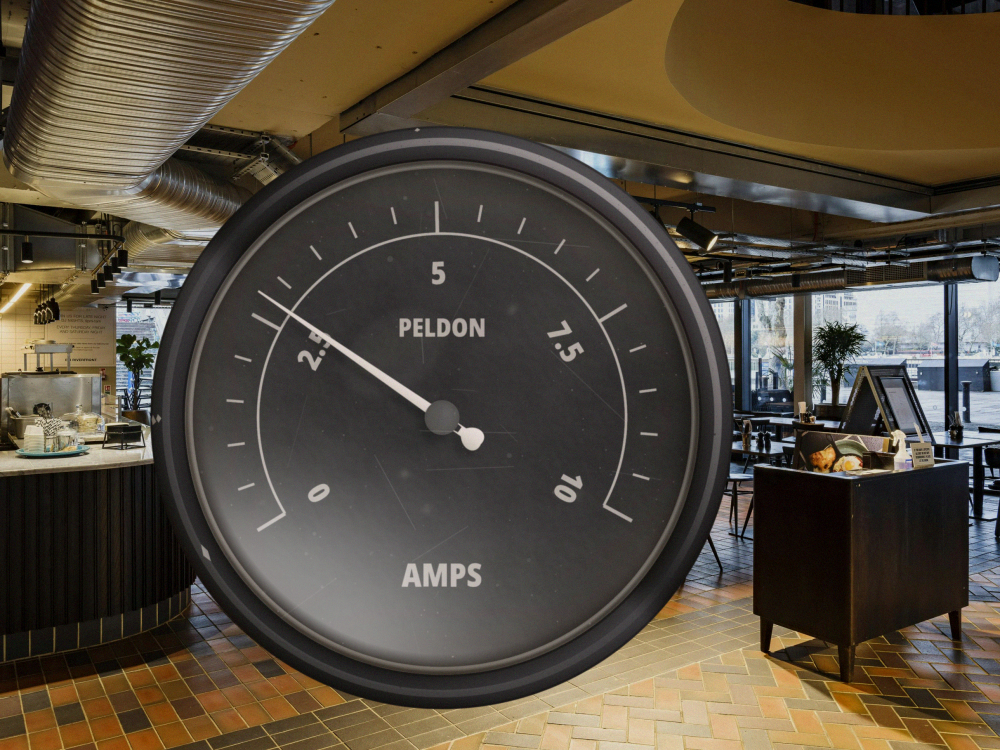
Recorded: 2.75 A
